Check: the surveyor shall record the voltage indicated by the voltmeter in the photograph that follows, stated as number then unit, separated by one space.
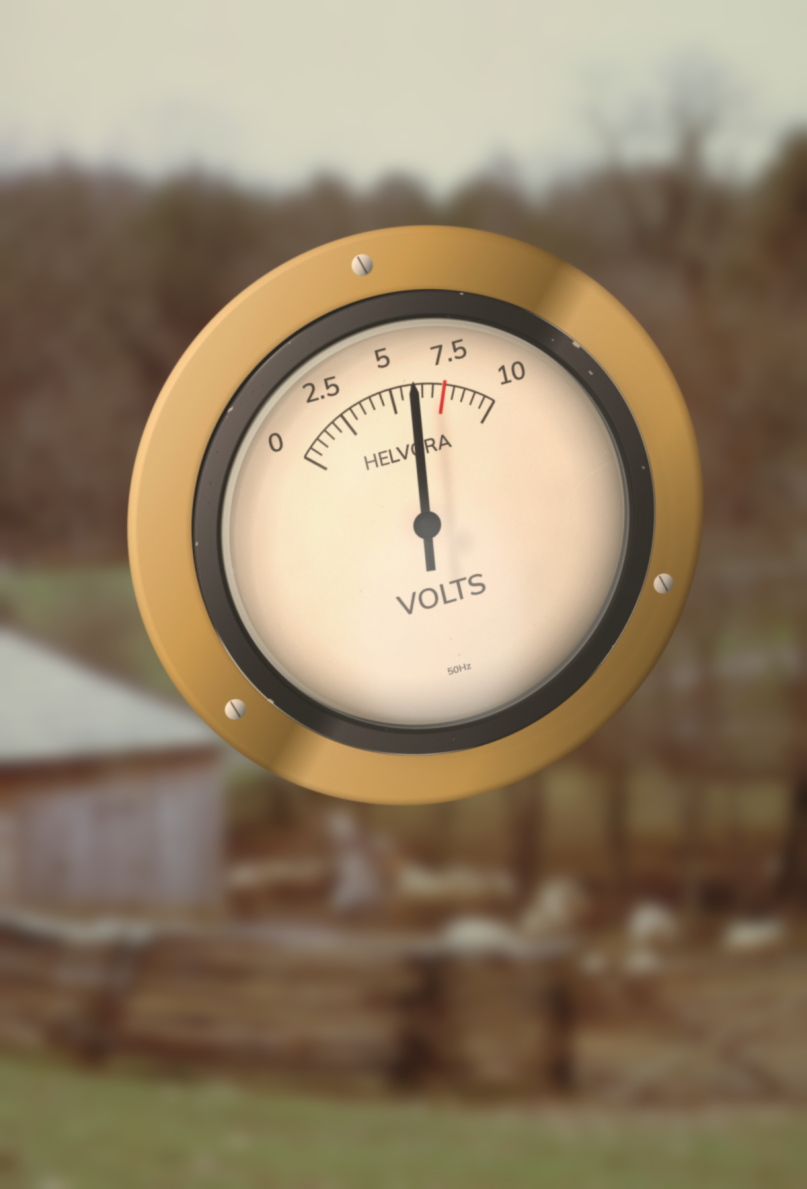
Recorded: 6 V
